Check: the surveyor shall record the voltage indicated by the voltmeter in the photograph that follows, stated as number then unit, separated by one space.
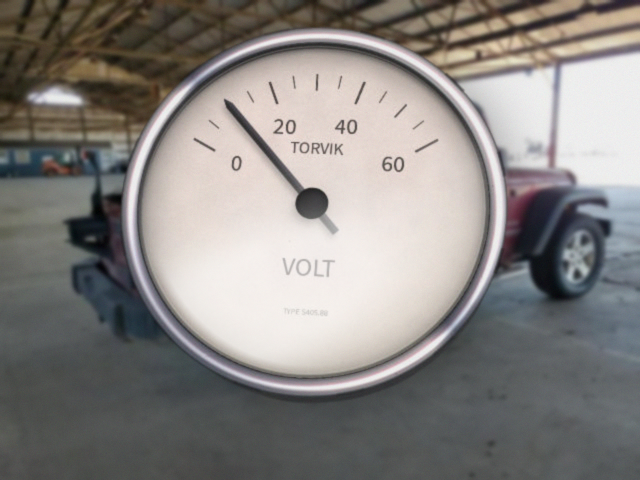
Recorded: 10 V
